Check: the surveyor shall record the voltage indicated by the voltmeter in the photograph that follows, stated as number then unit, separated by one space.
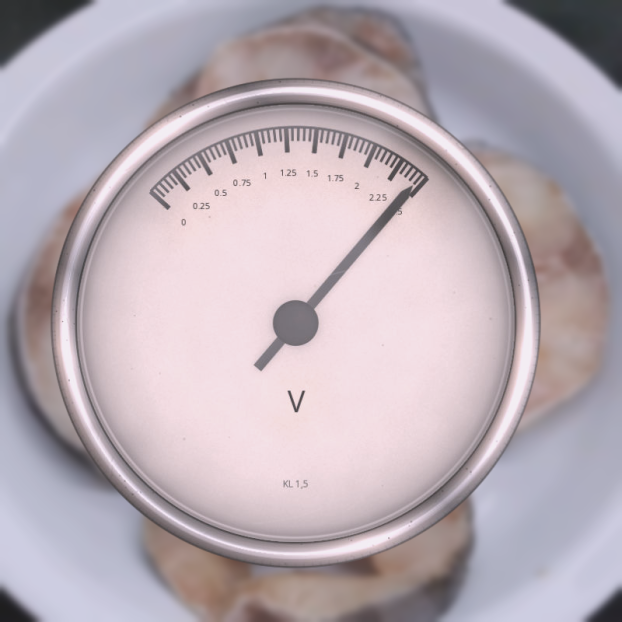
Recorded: 2.45 V
